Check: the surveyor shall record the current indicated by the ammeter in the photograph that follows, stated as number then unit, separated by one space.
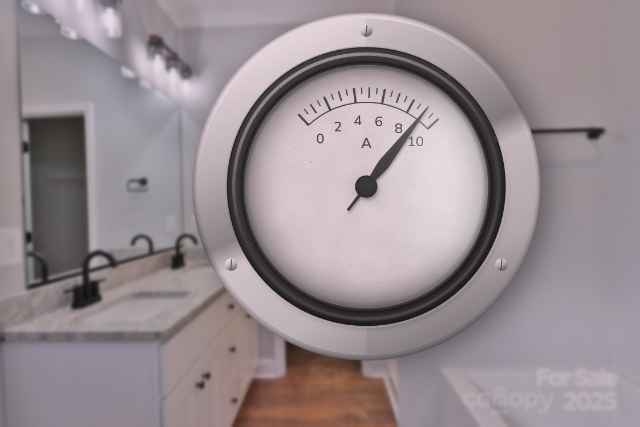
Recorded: 9 A
